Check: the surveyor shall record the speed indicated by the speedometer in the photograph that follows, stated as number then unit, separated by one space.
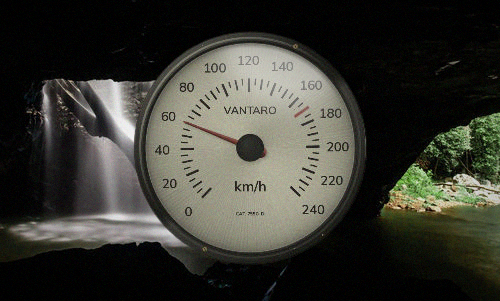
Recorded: 60 km/h
